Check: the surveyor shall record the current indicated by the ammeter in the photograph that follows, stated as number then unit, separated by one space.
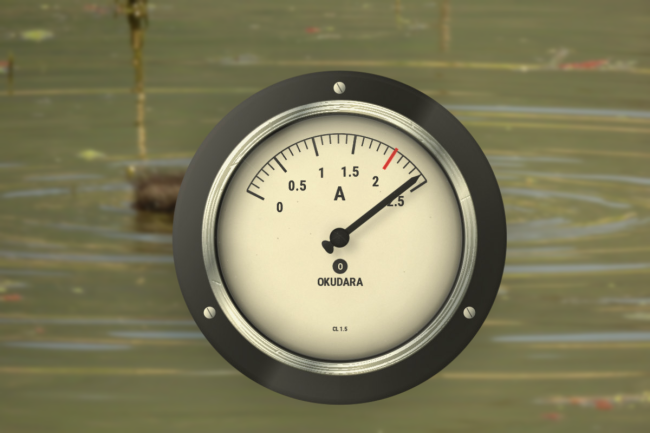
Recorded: 2.4 A
